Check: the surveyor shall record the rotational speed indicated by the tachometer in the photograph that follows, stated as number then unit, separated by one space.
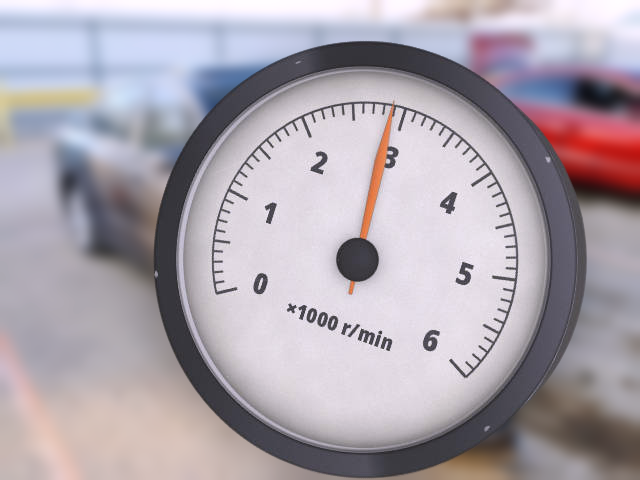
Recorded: 2900 rpm
